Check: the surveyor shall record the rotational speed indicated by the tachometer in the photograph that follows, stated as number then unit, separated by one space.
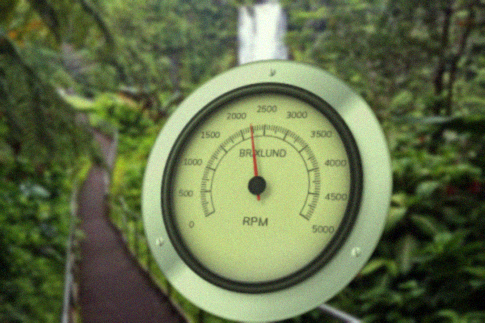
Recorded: 2250 rpm
